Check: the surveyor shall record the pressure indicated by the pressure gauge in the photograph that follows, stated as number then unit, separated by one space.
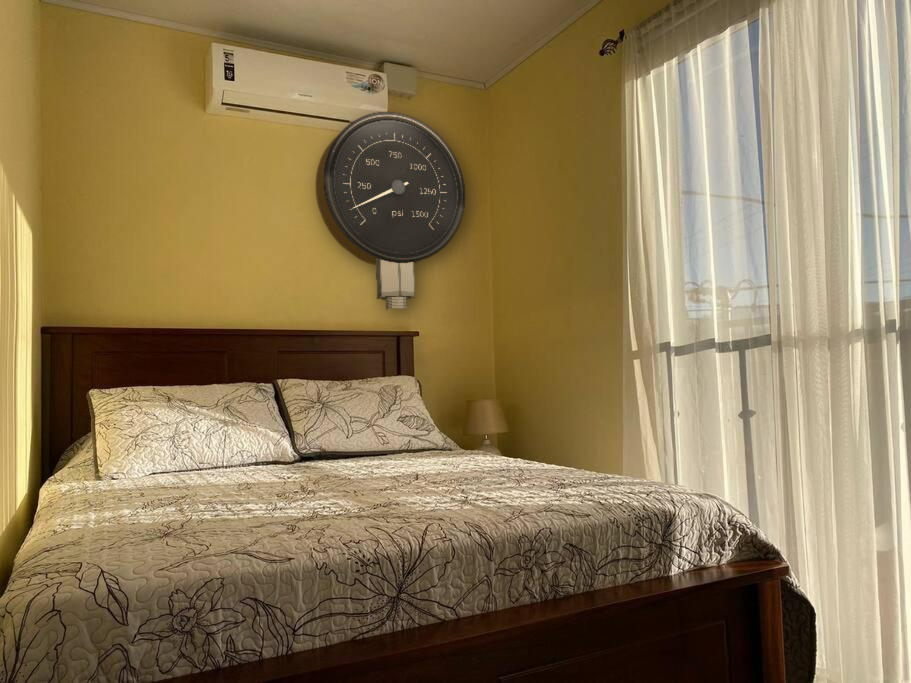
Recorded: 100 psi
